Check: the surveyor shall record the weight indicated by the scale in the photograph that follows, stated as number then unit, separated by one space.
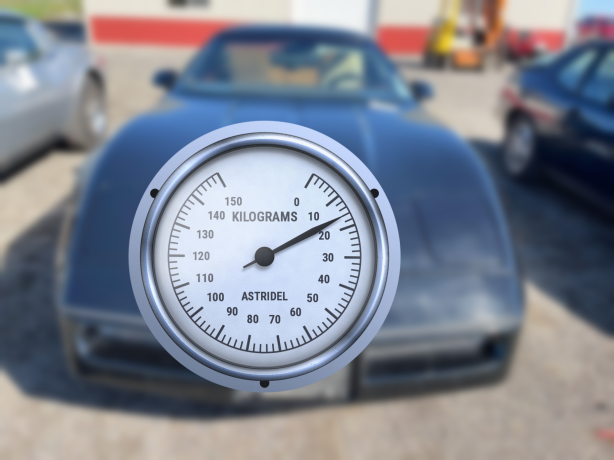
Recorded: 16 kg
